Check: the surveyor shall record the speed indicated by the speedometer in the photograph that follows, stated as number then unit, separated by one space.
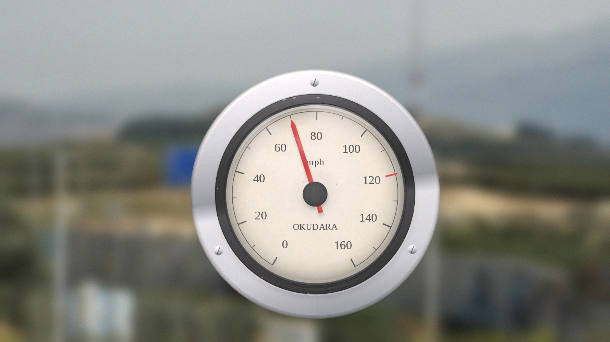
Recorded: 70 mph
